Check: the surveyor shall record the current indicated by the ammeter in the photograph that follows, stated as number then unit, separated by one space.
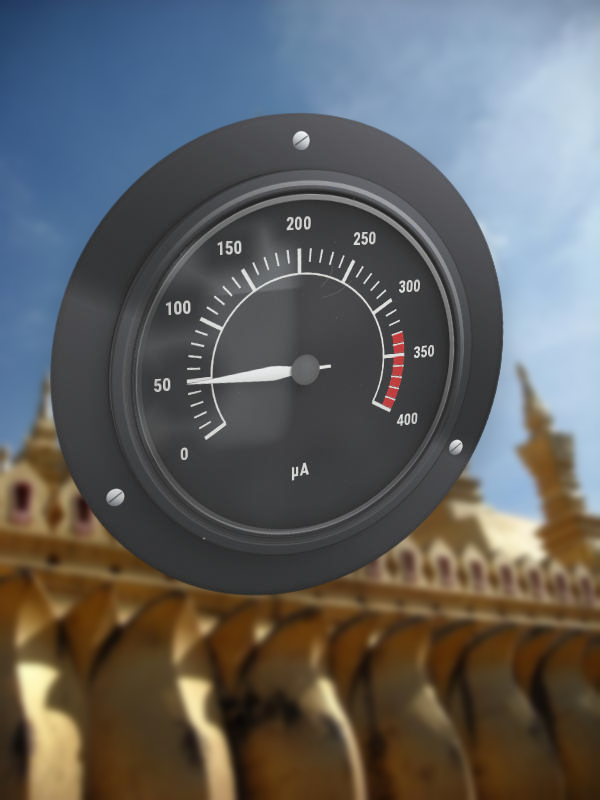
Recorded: 50 µA
